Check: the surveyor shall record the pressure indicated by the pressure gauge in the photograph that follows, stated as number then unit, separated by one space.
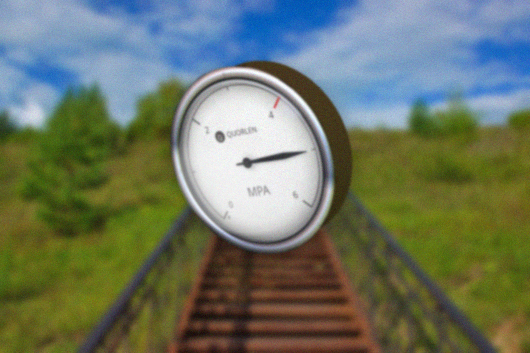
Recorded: 5 MPa
